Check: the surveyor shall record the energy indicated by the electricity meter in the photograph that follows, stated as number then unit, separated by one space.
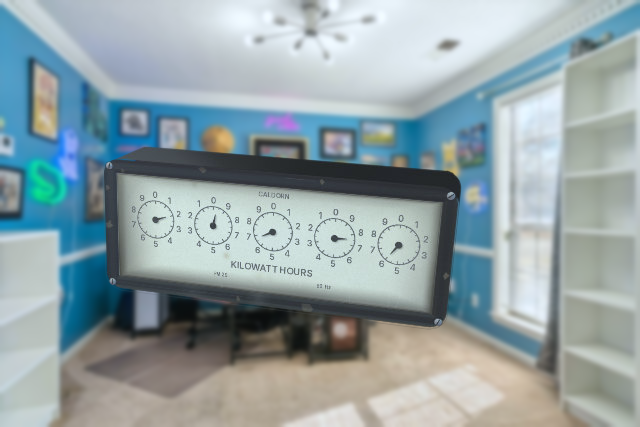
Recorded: 19676 kWh
